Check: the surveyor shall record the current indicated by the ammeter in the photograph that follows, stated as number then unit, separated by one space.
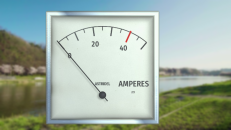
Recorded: 0 A
